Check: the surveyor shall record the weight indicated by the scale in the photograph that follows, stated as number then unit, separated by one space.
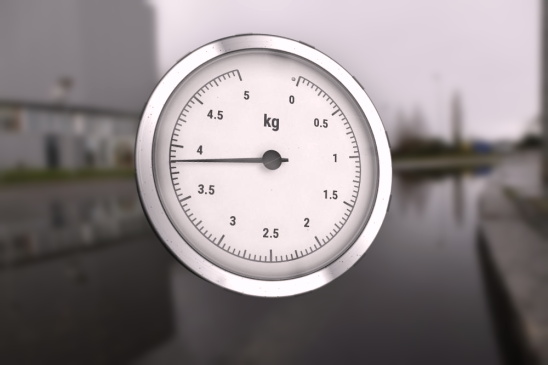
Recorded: 3.85 kg
